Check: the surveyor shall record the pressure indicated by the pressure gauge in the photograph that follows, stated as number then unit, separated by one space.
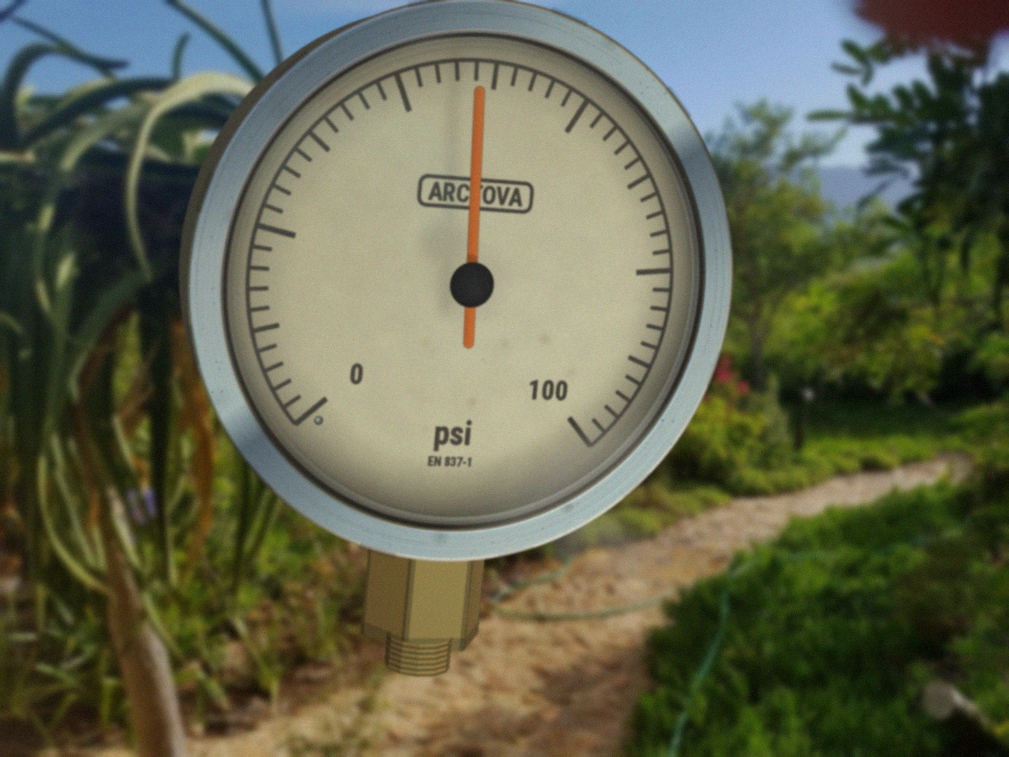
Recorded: 48 psi
